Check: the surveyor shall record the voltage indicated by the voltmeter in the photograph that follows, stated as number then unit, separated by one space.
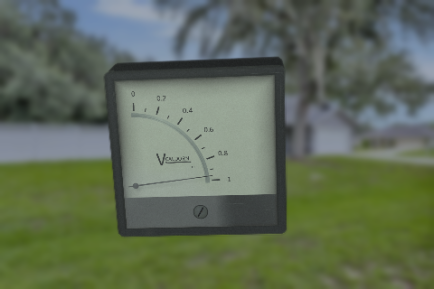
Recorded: 0.95 V
